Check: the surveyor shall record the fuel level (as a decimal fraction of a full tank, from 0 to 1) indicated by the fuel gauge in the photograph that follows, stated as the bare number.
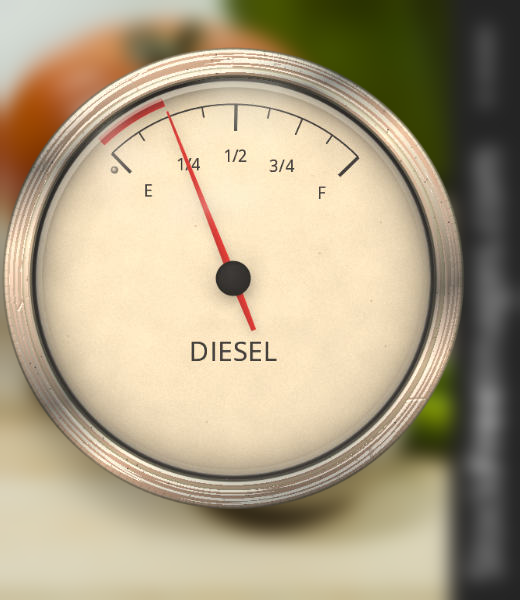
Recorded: 0.25
